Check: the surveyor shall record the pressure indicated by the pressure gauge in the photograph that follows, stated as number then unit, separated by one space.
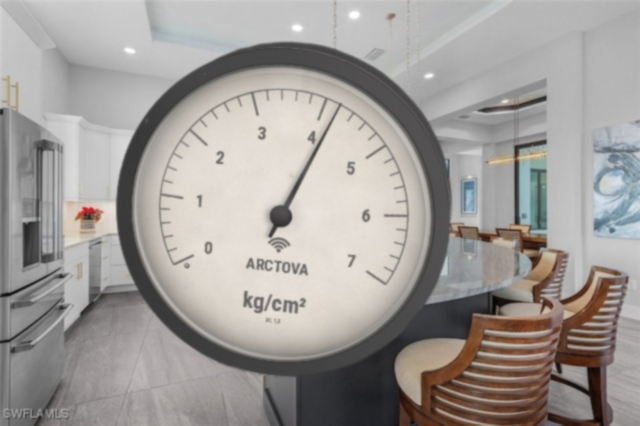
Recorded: 4.2 kg/cm²
